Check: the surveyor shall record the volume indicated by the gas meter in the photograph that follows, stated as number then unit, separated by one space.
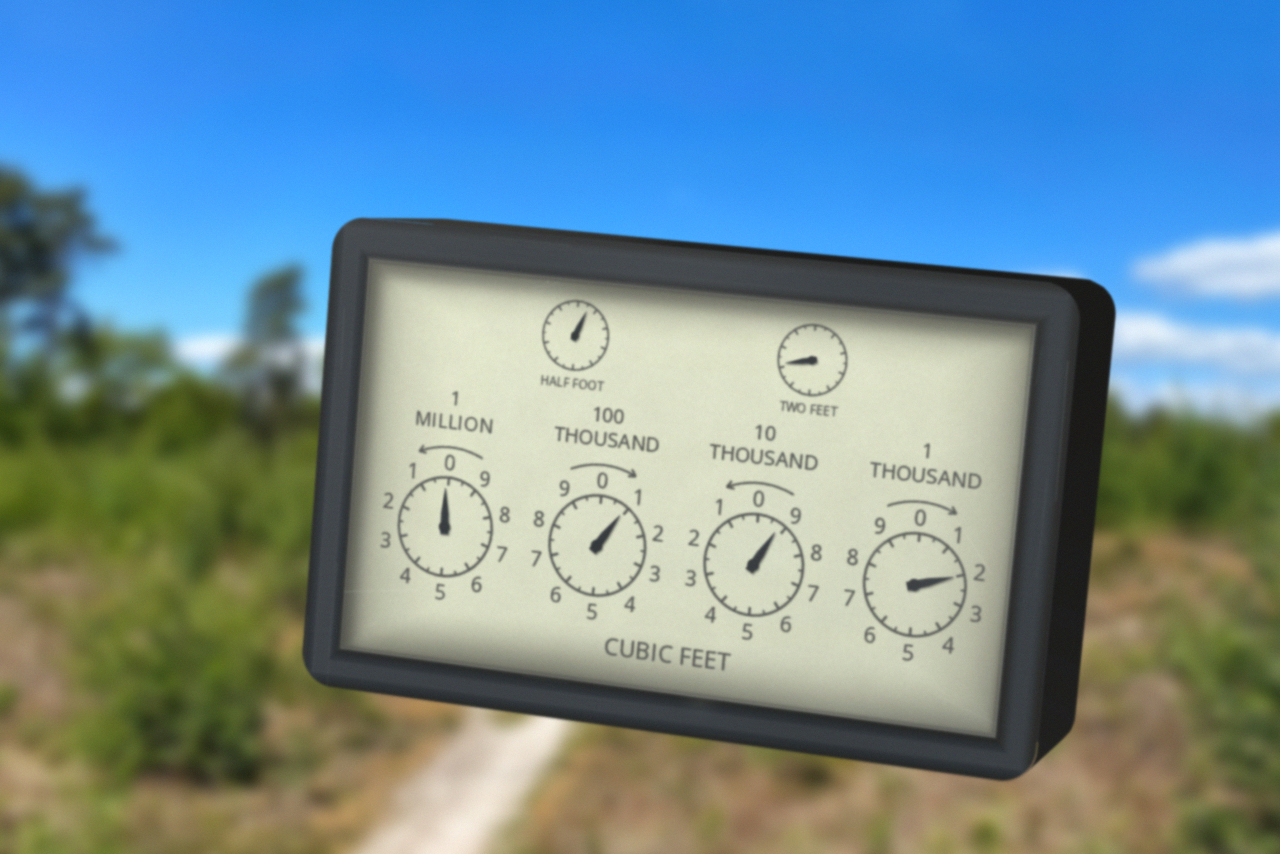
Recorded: 9200 ft³
